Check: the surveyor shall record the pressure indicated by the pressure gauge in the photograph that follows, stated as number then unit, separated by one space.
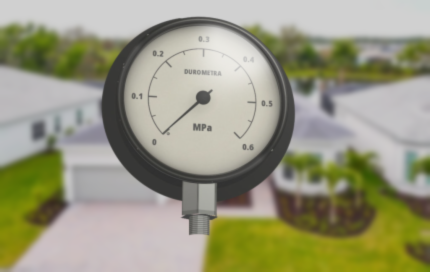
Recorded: 0 MPa
